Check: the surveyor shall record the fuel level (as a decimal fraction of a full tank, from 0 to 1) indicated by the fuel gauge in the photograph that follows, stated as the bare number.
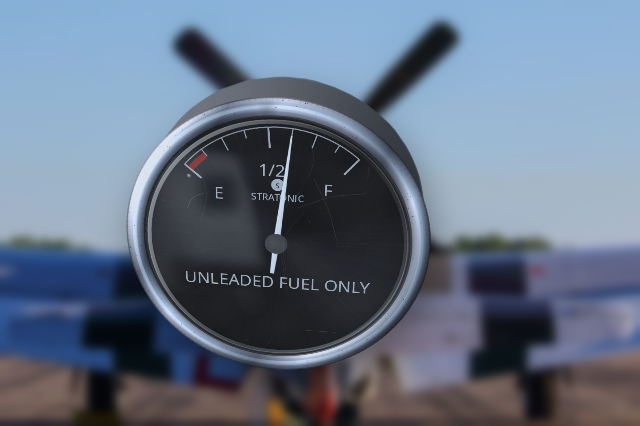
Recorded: 0.625
